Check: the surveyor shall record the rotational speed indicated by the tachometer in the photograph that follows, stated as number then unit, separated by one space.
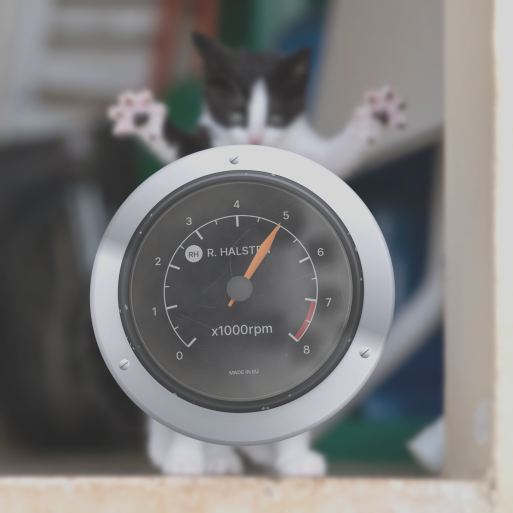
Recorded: 5000 rpm
